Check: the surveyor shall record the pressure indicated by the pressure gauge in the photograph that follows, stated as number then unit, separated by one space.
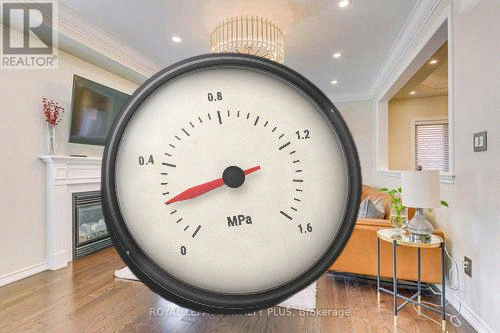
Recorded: 0.2 MPa
